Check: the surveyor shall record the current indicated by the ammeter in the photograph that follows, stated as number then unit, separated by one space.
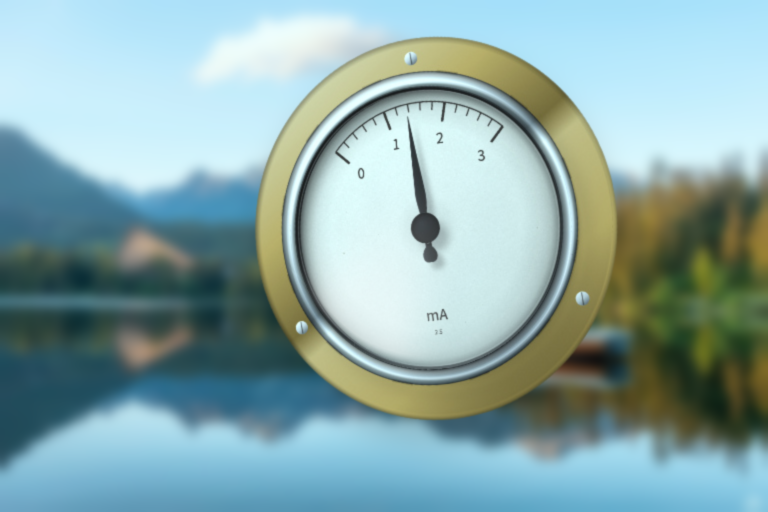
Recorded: 1.4 mA
